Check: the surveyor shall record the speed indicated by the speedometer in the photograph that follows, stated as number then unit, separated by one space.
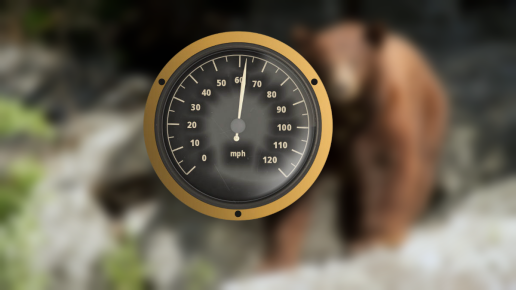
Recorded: 62.5 mph
